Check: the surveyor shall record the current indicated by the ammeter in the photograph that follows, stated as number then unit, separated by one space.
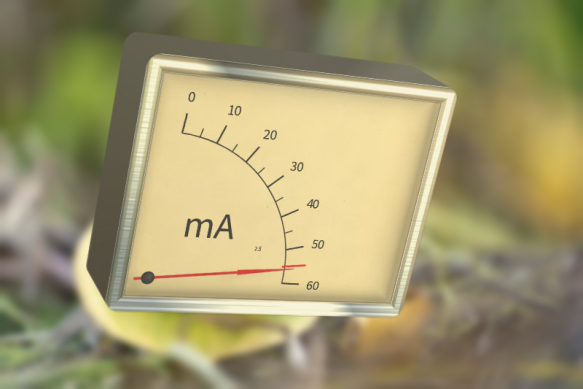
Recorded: 55 mA
